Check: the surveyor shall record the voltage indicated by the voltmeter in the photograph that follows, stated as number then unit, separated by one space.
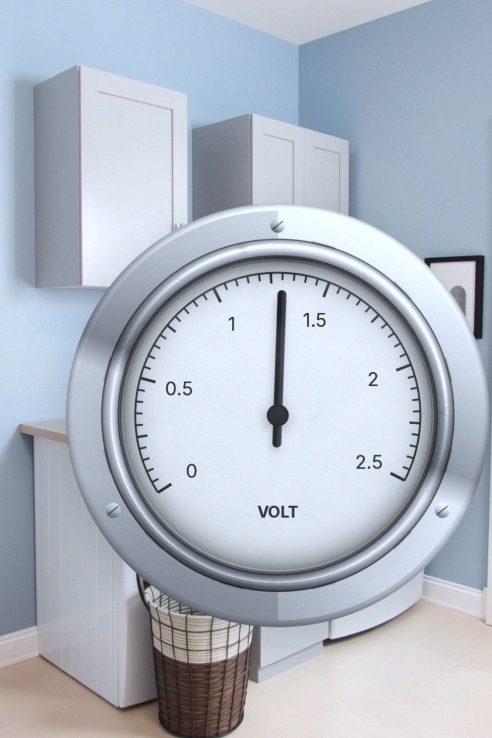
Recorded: 1.3 V
